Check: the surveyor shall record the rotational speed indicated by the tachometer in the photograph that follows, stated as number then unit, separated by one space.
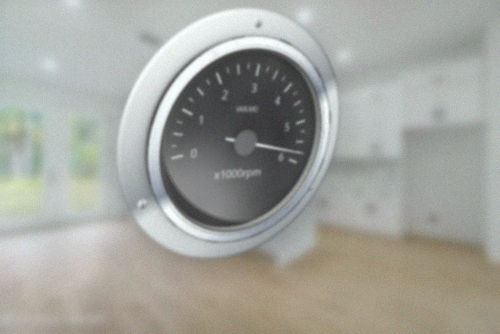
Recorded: 5750 rpm
